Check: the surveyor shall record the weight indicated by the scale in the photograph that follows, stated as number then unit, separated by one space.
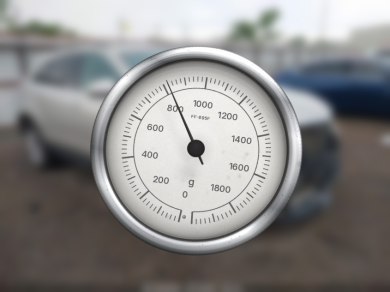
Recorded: 820 g
